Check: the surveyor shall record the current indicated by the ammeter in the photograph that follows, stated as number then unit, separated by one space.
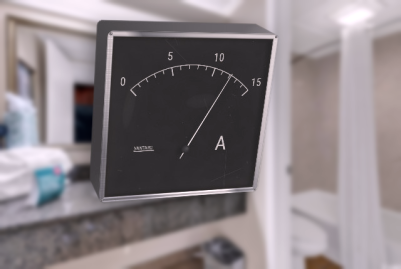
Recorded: 12 A
